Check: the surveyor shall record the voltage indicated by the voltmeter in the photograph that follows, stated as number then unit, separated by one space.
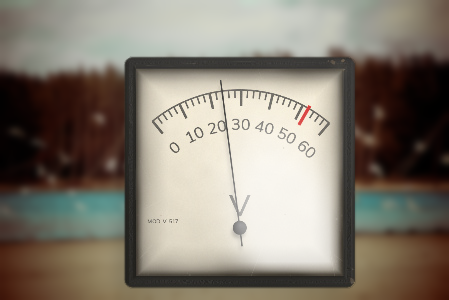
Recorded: 24 V
